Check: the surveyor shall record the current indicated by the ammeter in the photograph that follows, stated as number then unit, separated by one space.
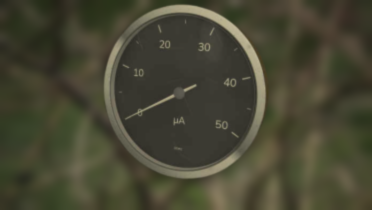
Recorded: 0 µA
